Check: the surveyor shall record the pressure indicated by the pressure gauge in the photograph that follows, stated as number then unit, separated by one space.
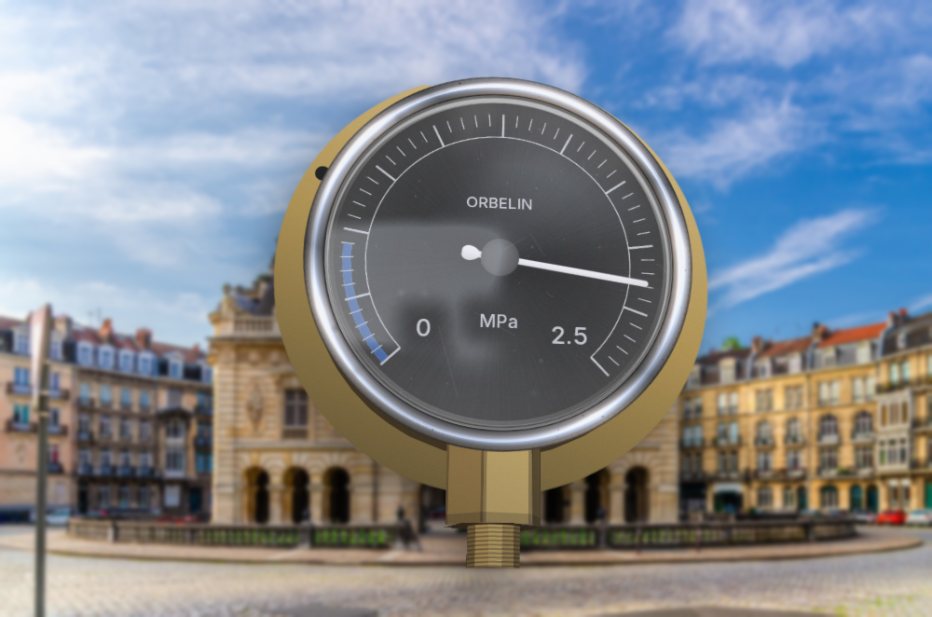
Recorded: 2.15 MPa
